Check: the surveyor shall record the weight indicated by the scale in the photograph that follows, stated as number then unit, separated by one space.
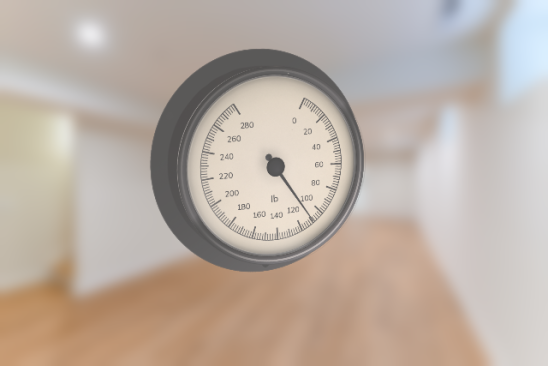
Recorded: 110 lb
